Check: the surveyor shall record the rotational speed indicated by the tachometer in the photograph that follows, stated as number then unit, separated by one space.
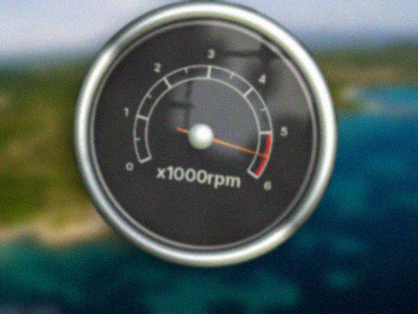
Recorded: 5500 rpm
